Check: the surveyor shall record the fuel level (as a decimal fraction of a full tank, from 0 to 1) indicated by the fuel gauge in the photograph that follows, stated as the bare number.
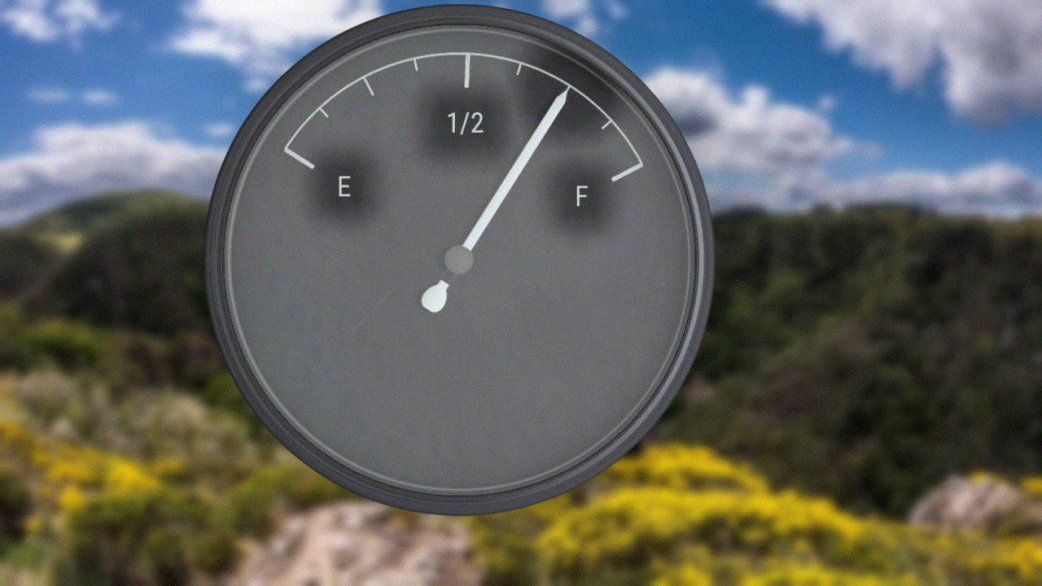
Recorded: 0.75
